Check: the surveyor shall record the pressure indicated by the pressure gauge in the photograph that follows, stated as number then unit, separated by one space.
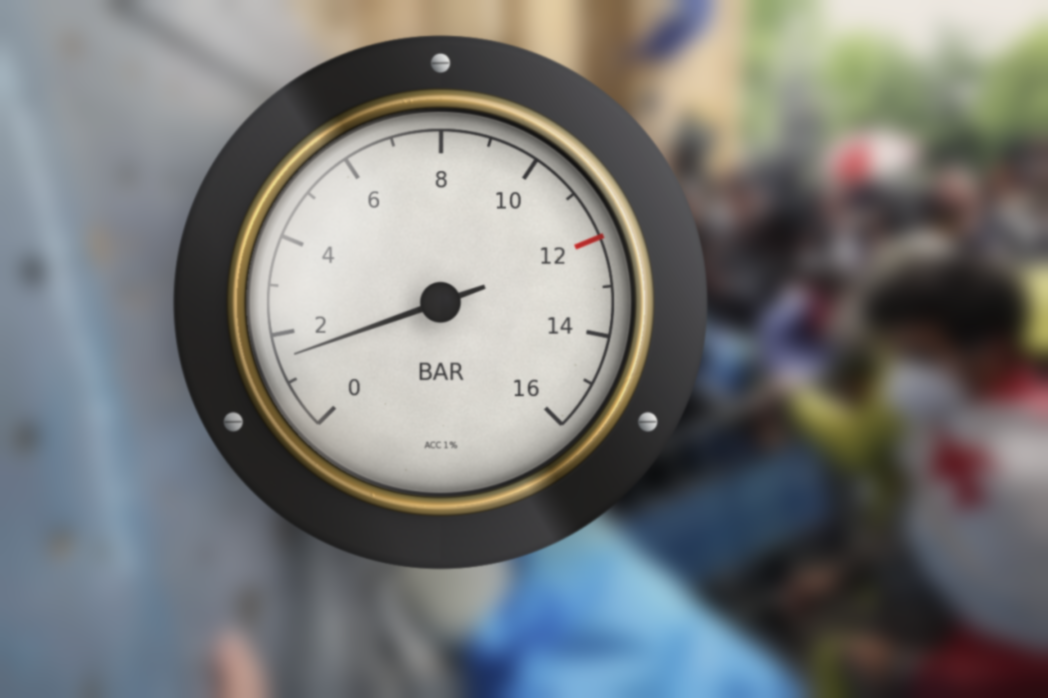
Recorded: 1.5 bar
